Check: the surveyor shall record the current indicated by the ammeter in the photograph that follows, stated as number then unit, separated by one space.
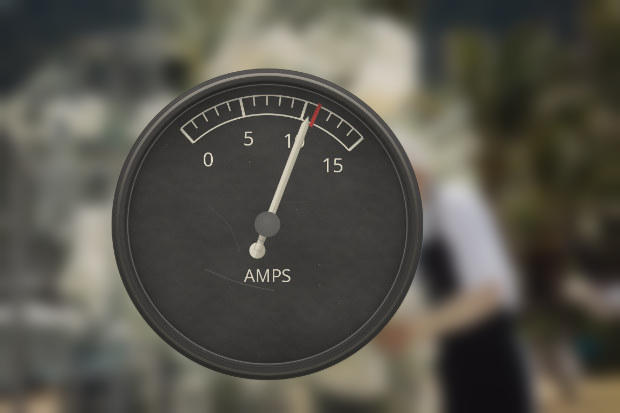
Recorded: 10.5 A
